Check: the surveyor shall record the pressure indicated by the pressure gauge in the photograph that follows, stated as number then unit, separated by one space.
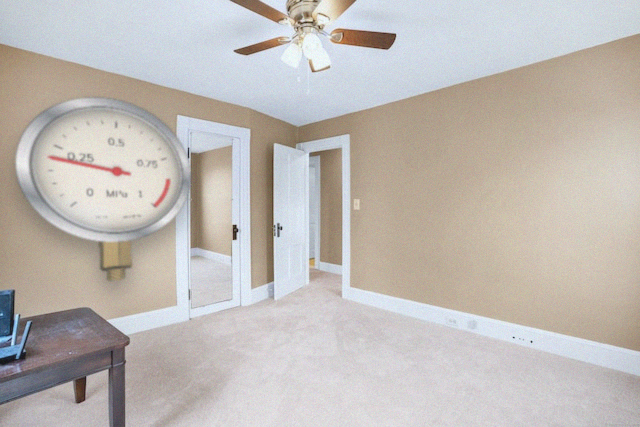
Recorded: 0.2 MPa
